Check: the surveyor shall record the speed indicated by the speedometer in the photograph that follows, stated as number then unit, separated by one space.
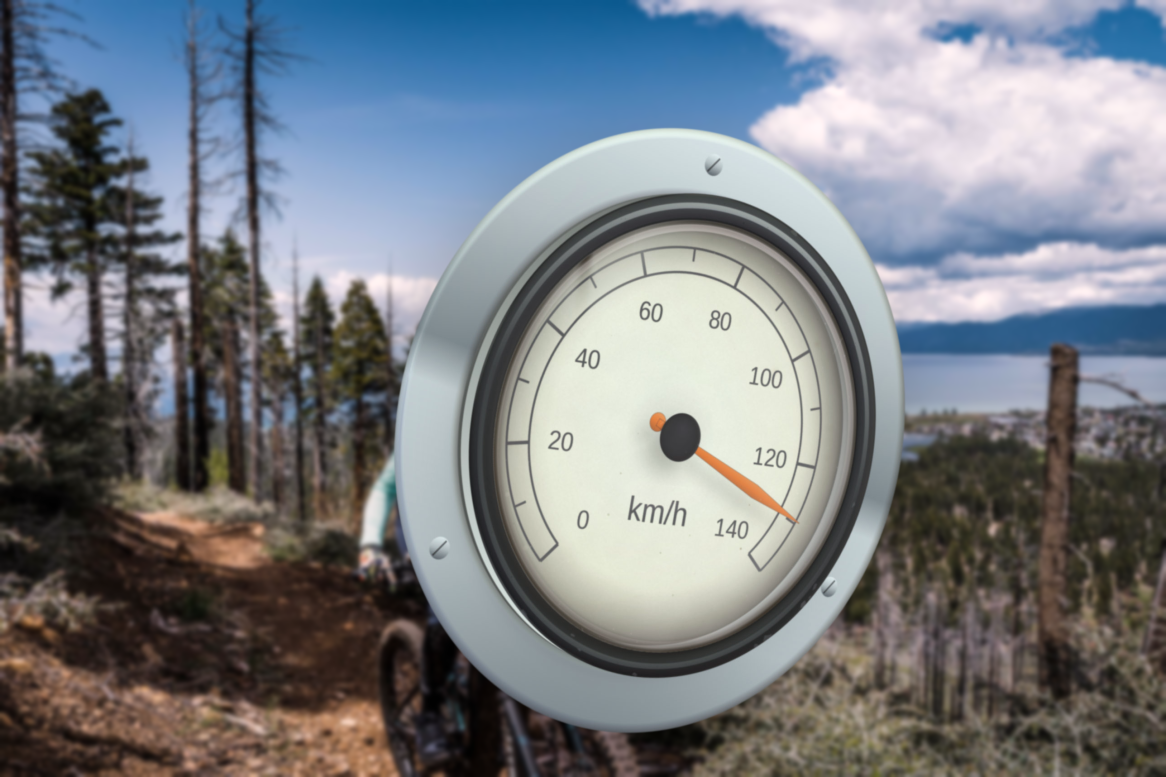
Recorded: 130 km/h
